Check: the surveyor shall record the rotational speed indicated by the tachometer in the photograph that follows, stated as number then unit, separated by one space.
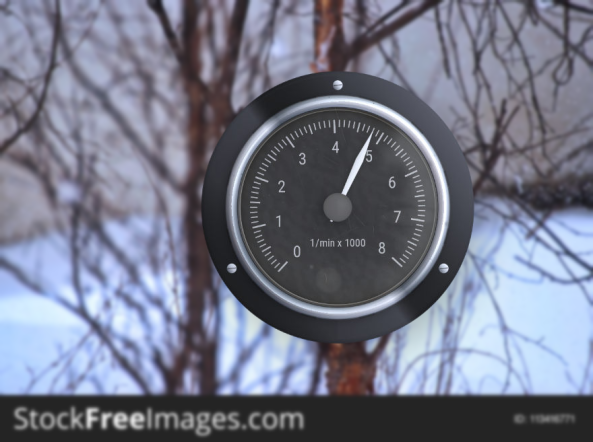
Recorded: 4800 rpm
